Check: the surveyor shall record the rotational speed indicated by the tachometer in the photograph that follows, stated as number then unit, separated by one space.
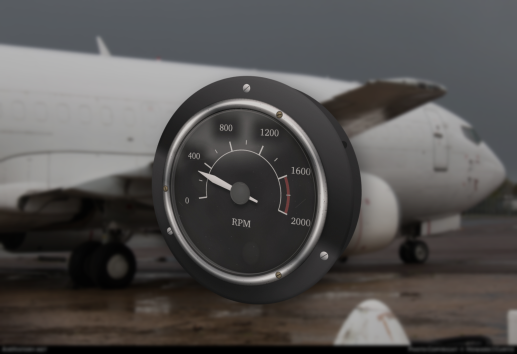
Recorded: 300 rpm
